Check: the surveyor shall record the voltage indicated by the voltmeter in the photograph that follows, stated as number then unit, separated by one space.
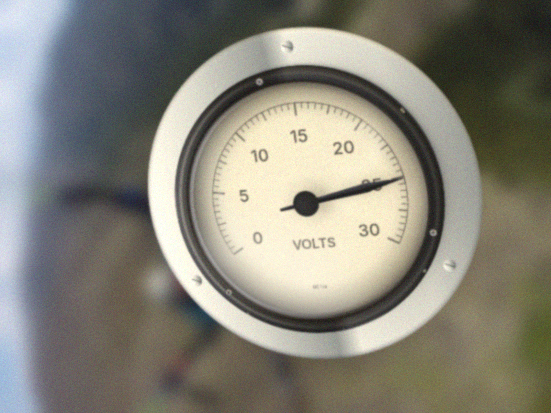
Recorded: 25 V
